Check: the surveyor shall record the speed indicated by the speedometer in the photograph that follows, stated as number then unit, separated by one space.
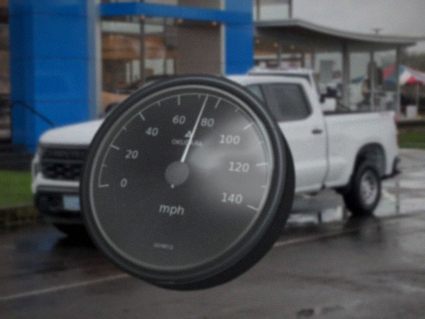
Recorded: 75 mph
